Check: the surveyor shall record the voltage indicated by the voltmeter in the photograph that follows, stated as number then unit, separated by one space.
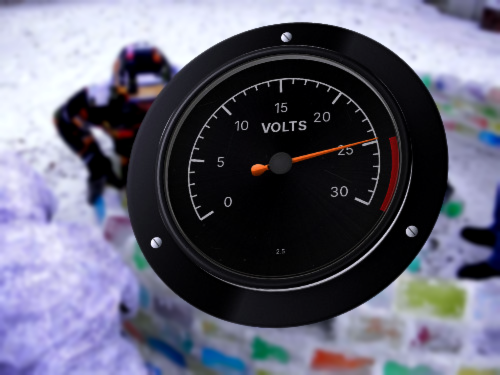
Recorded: 25 V
